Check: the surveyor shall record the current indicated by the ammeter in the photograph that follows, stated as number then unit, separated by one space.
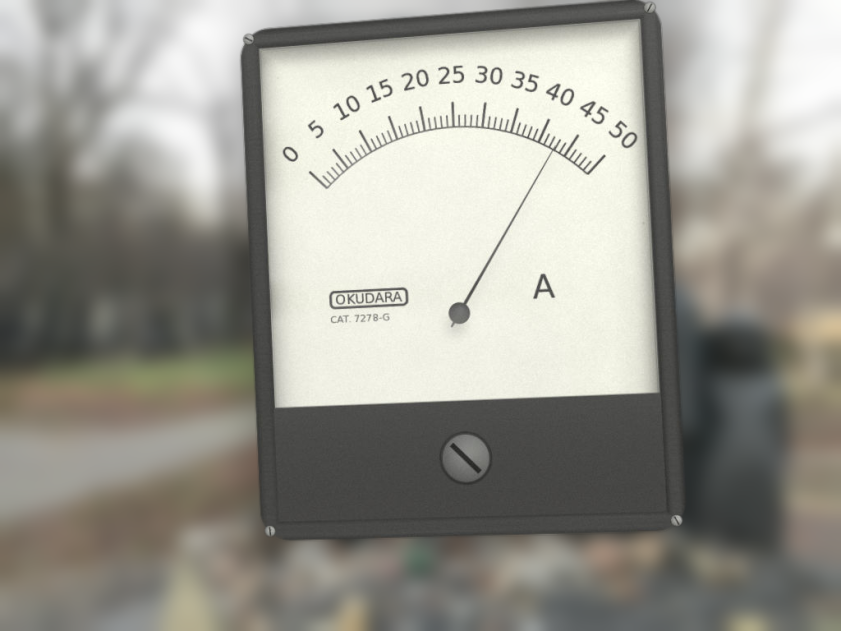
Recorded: 43 A
